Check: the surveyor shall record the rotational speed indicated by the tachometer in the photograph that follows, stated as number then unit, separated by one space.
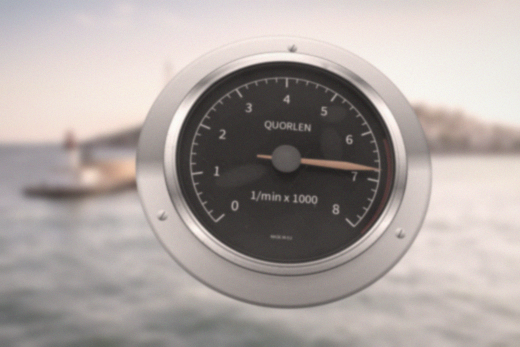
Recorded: 6800 rpm
